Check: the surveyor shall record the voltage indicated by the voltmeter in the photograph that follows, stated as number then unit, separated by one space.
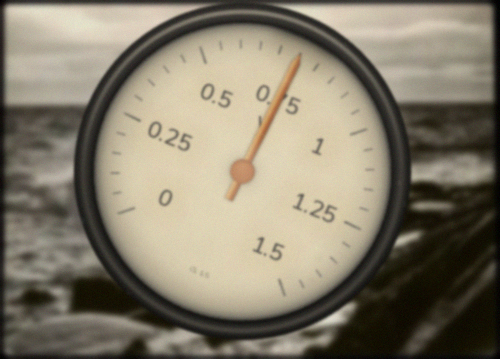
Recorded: 0.75 V
